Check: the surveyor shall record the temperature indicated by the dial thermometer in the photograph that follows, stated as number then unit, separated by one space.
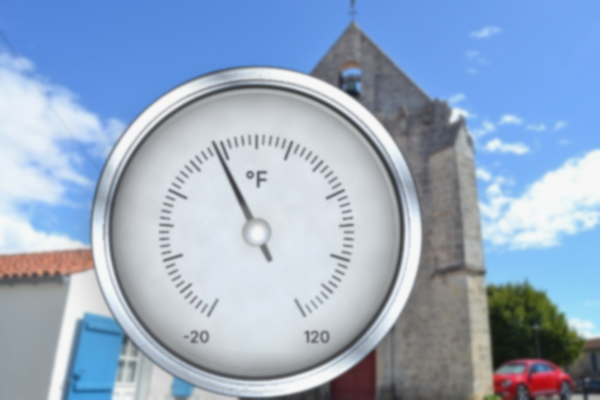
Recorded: 38 °F
